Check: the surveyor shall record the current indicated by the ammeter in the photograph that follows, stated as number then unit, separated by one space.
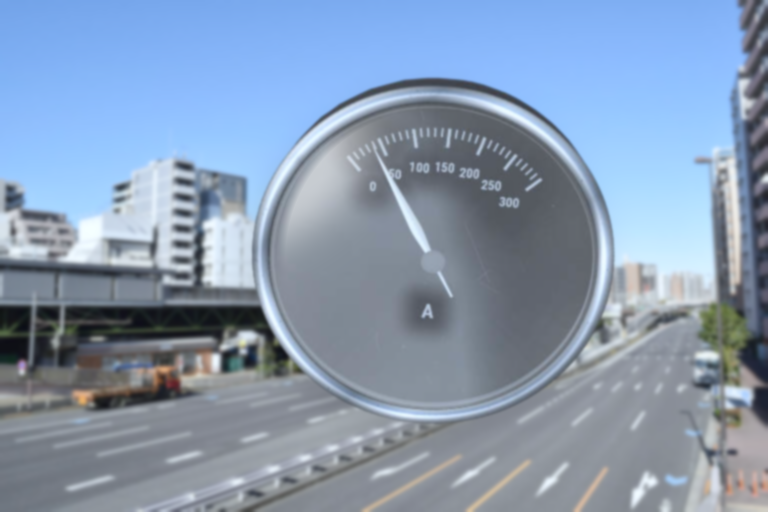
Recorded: 40 A
